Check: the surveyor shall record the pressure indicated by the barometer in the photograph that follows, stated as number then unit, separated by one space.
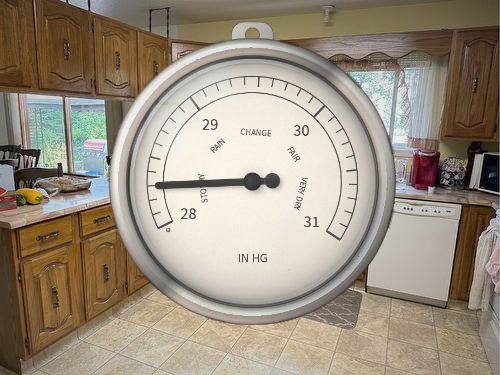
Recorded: 28.3 inHg
